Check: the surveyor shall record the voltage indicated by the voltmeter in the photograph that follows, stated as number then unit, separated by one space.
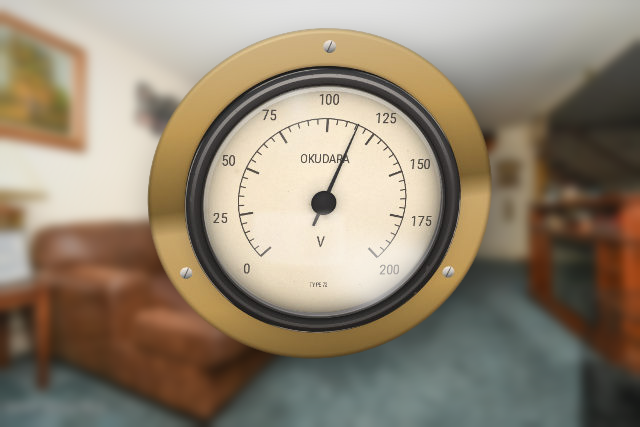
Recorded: 115 V
